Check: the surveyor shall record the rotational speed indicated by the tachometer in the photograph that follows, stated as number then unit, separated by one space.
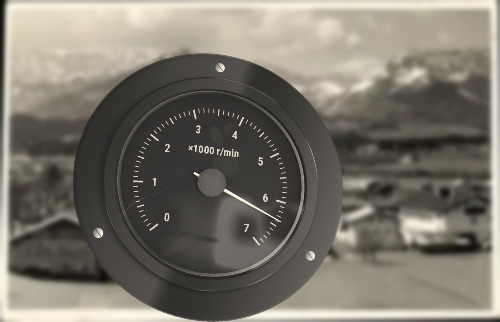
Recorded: 6400 rpm
